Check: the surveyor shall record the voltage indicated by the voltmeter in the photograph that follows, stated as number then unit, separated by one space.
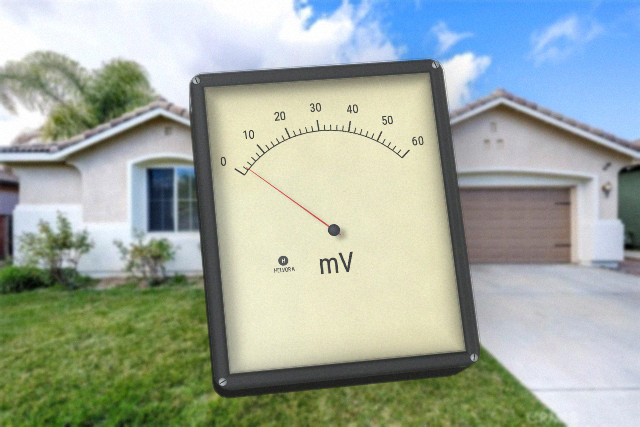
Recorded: 2 mV
